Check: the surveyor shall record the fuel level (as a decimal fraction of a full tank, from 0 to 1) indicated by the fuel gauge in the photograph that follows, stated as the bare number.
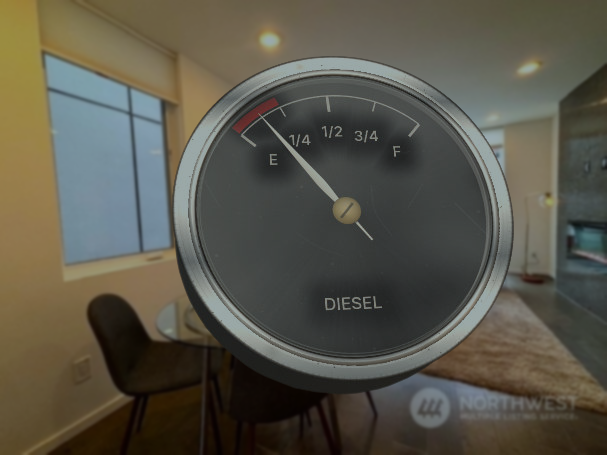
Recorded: 0.125
